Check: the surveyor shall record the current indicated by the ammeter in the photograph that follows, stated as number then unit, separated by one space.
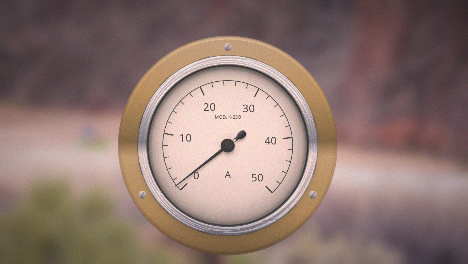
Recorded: 1 A
